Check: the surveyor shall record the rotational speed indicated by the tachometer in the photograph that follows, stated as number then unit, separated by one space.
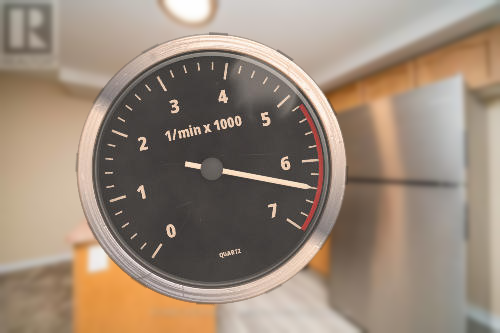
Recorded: 6400 rpm
